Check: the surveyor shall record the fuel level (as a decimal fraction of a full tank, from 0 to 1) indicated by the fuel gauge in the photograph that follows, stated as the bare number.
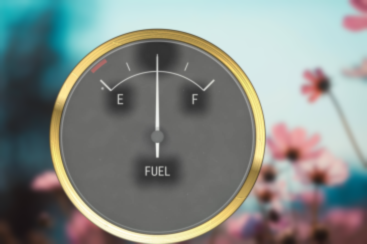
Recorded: 0.5
